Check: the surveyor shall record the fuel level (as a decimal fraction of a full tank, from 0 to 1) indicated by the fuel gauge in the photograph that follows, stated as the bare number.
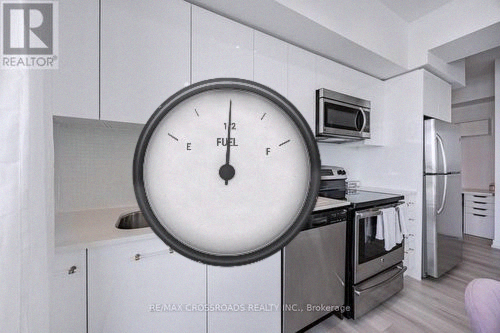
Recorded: 0.5
